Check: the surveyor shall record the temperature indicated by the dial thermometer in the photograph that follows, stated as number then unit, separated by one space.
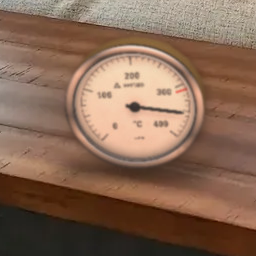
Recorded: 350 °C
